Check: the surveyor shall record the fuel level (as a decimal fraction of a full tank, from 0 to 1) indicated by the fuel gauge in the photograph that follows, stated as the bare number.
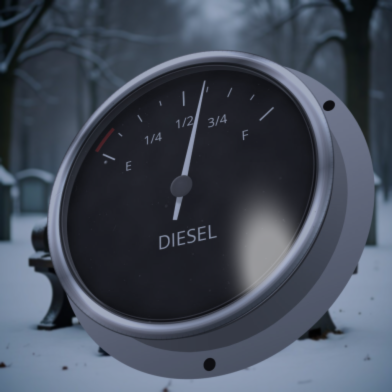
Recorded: 0.625
